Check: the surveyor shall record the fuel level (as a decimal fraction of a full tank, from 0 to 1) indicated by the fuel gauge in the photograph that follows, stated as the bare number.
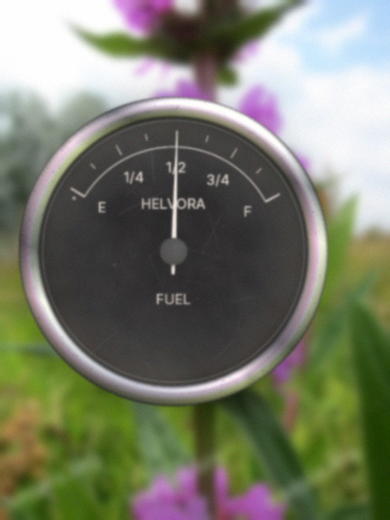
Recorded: 0.5
